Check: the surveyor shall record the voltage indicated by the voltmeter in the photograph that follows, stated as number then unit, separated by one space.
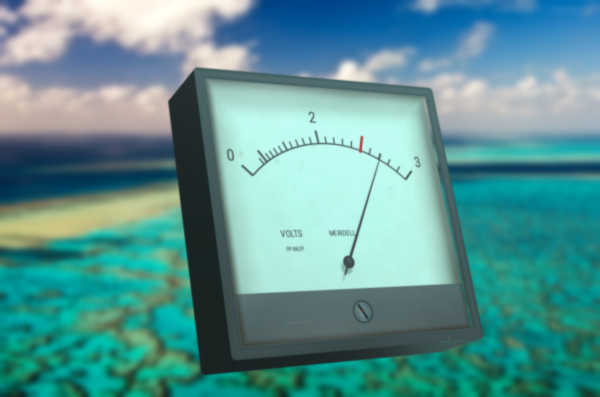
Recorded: 2.7 V
